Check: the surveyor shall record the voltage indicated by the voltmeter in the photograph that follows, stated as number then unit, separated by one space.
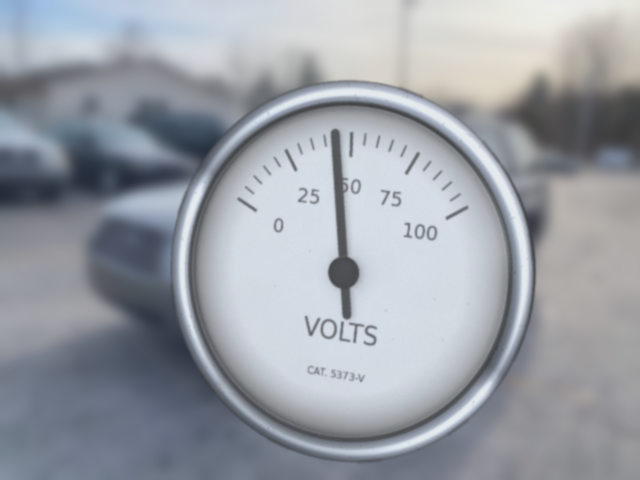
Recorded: 45 V
